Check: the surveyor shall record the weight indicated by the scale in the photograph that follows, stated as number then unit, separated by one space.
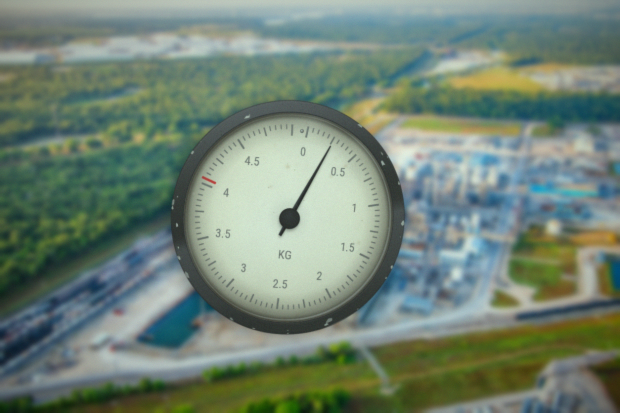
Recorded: 0.25 kg
